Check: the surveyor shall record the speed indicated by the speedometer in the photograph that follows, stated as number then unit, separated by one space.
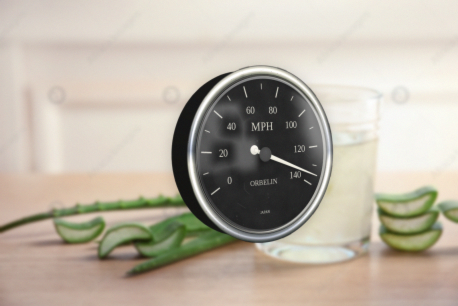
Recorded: 135 mph
